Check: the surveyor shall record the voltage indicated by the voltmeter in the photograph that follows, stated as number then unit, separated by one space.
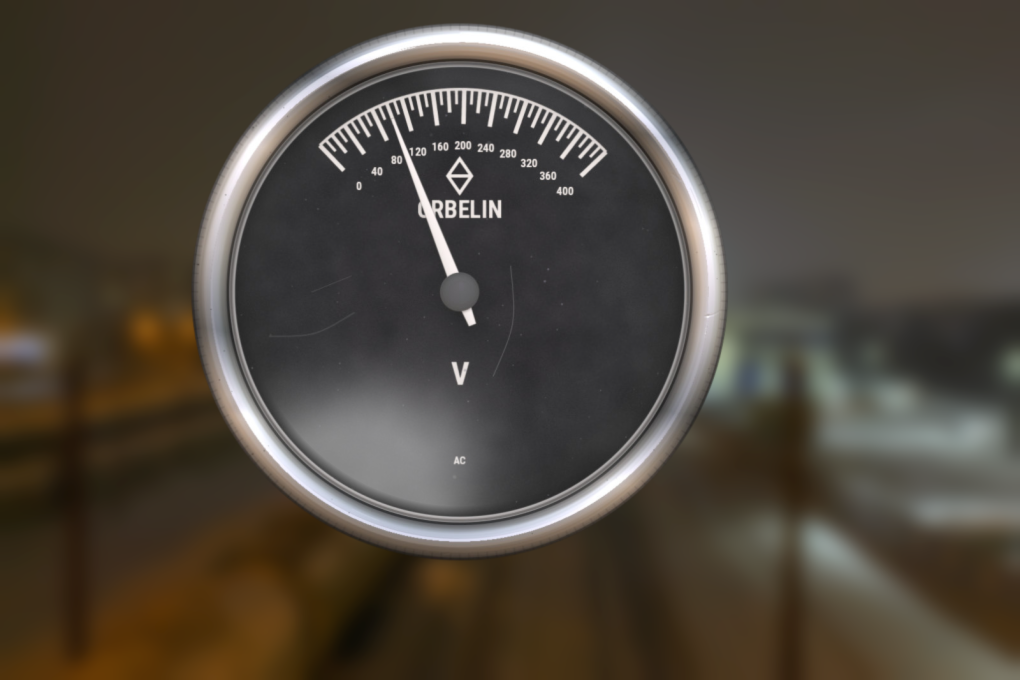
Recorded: 100 V
